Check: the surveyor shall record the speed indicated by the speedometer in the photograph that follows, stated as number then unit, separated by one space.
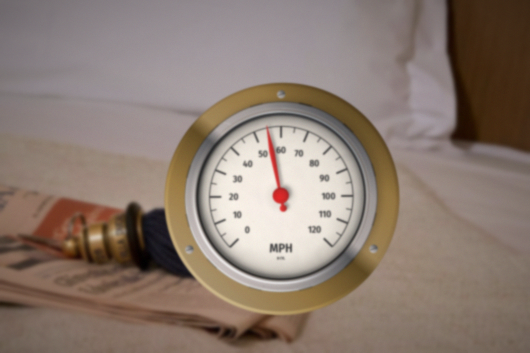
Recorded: 55 mph
